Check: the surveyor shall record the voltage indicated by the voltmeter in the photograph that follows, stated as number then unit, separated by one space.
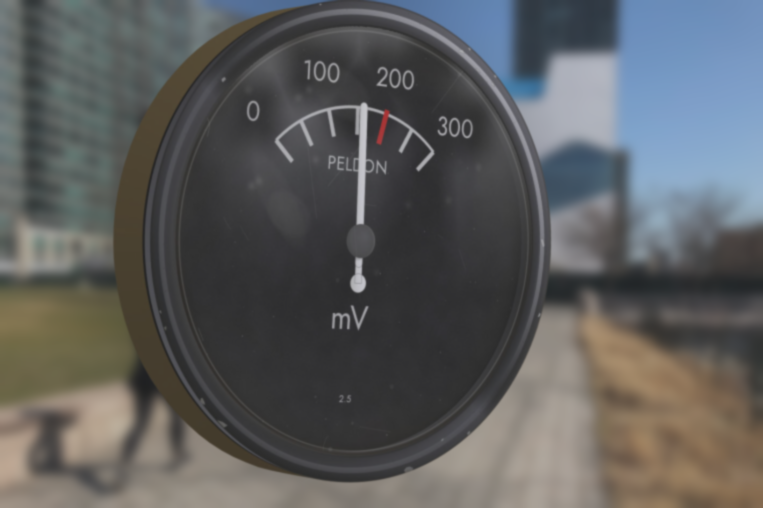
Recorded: 150 mV
